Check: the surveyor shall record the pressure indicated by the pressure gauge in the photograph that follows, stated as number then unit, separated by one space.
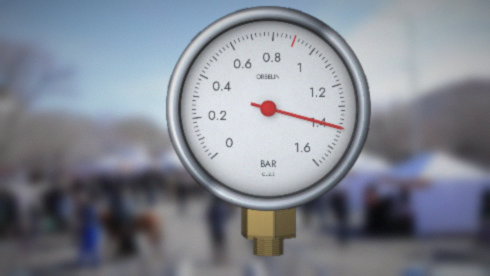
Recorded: 1.4 bar
